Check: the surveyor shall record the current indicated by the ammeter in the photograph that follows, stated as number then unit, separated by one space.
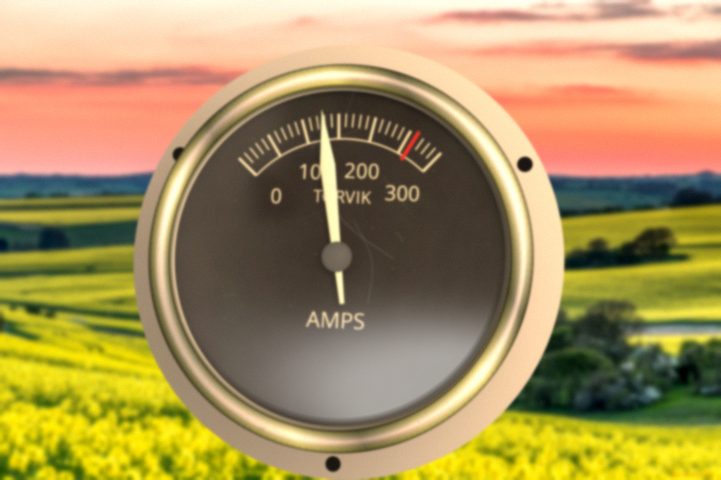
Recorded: 130 A
